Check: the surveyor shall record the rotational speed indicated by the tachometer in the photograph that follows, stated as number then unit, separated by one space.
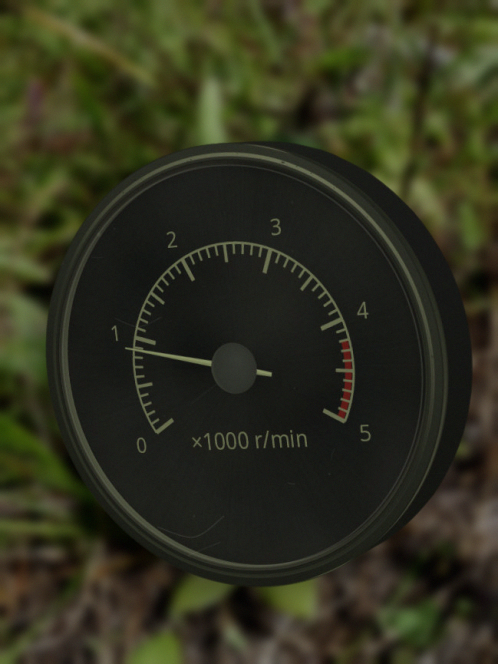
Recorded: 900 rpm
